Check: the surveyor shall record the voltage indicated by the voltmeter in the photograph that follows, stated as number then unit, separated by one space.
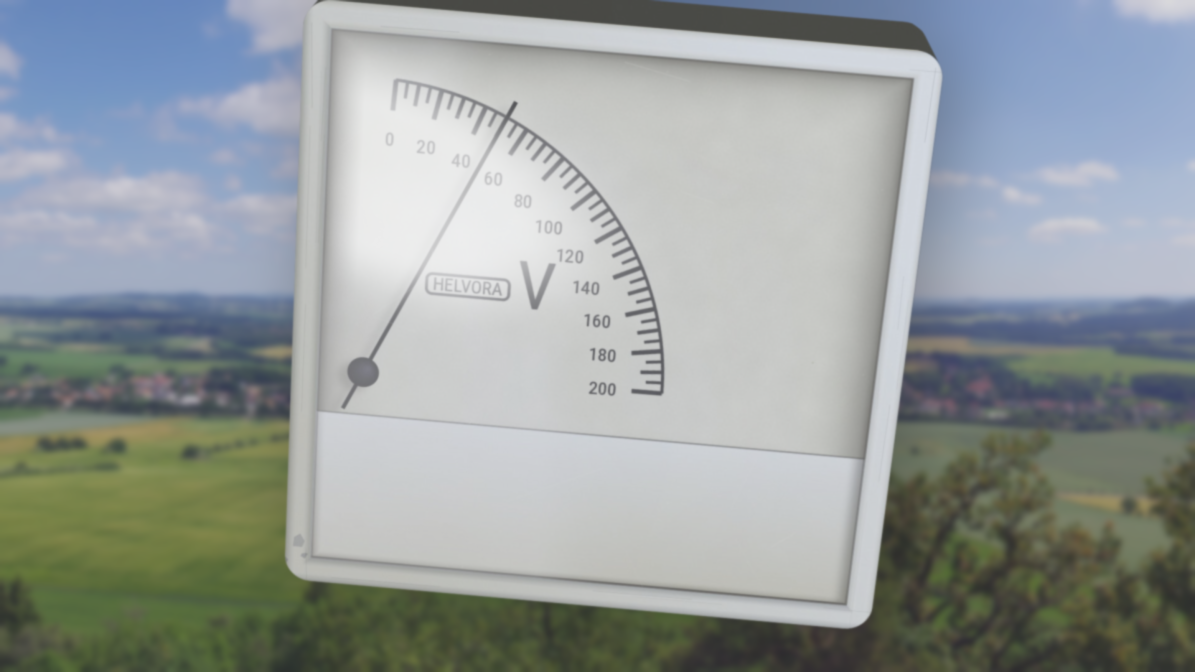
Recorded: 50 V
